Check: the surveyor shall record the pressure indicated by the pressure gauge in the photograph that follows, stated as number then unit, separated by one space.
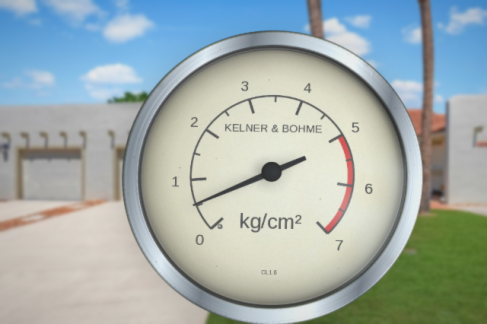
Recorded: 0.5 kg/cm²
